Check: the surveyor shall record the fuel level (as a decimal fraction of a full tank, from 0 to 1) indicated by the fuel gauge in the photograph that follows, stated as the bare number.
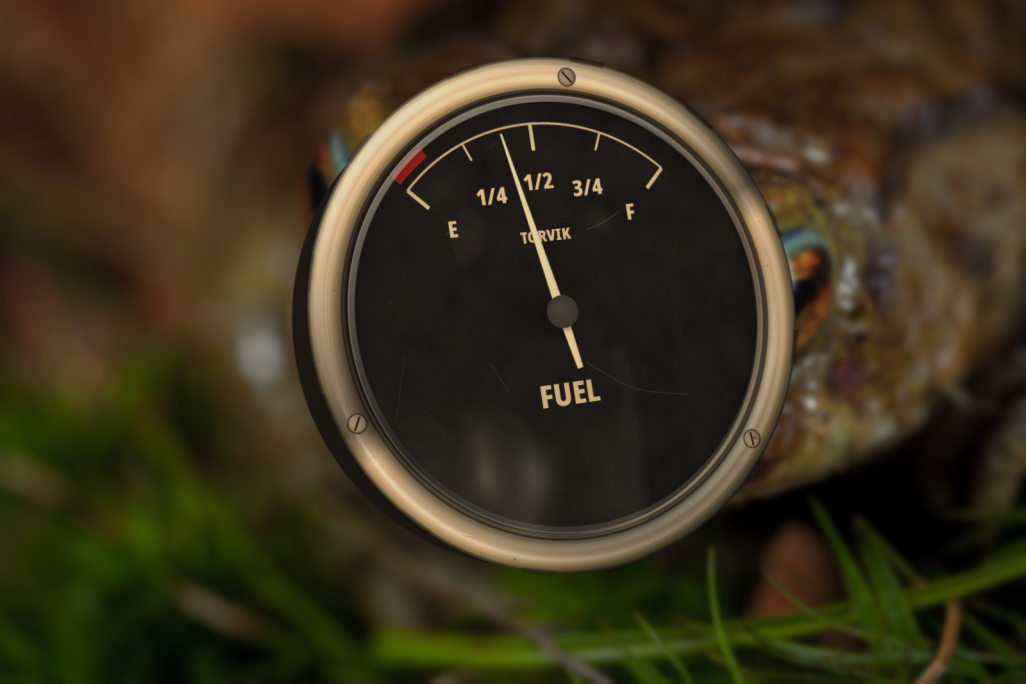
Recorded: 0.375
